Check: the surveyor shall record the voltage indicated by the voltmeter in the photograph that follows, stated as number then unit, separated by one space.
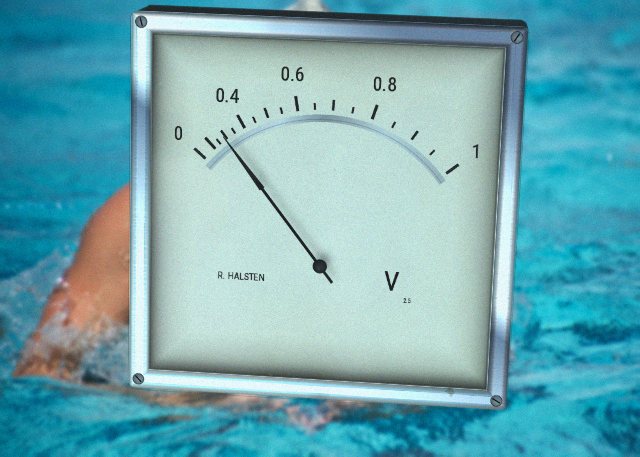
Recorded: 0.3 V
